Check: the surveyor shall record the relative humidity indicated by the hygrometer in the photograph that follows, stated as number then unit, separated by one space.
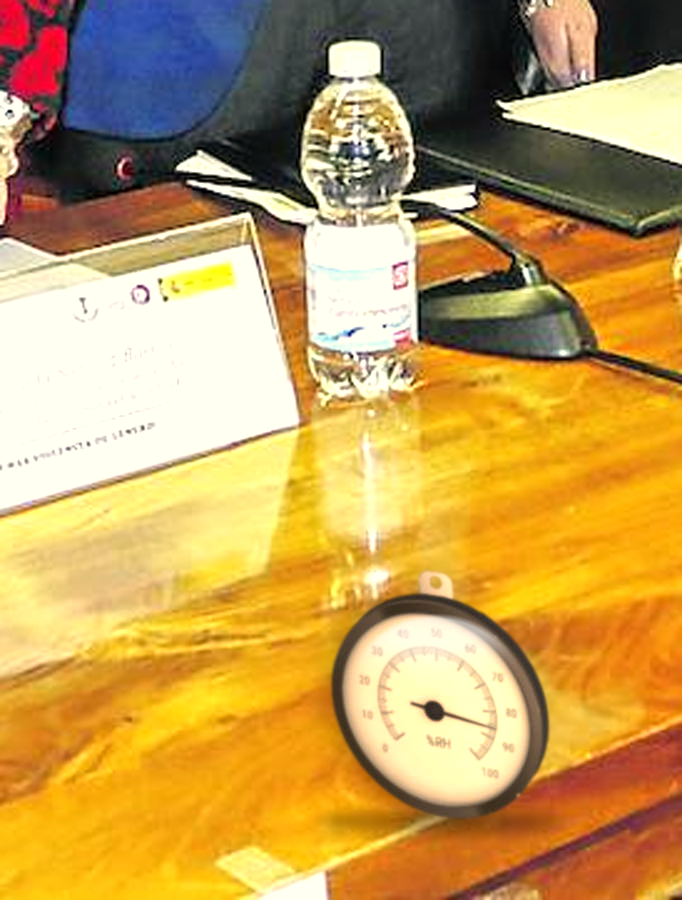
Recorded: 85 %
